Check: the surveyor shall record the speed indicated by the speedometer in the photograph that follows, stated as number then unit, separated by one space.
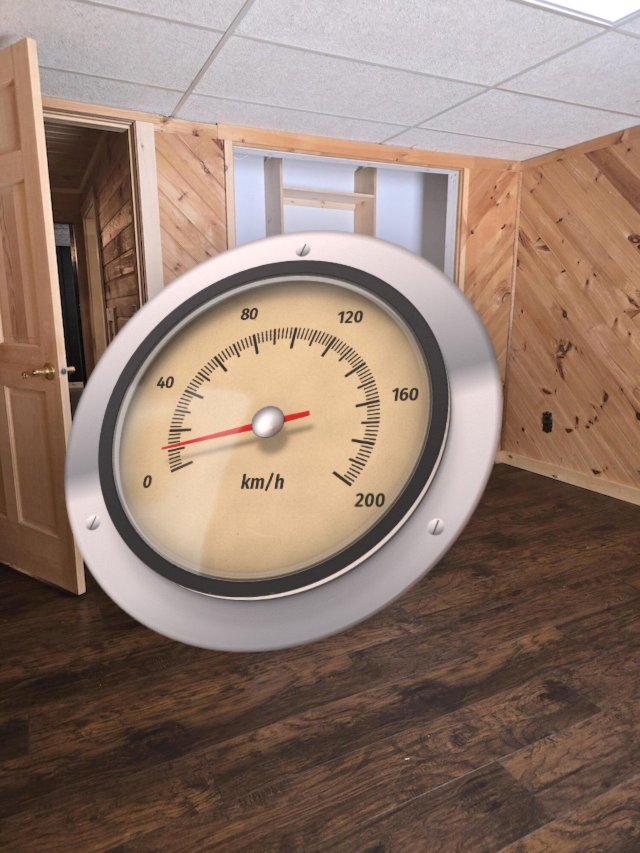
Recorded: 10 km/h
